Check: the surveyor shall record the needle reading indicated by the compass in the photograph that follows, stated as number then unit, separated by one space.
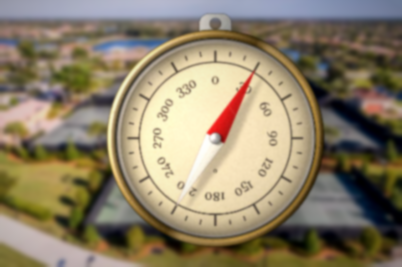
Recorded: 30 °
